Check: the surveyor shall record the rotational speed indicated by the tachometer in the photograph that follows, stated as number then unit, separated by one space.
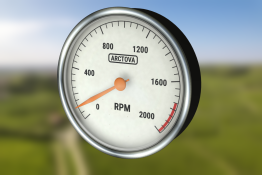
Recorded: 100 rpm
